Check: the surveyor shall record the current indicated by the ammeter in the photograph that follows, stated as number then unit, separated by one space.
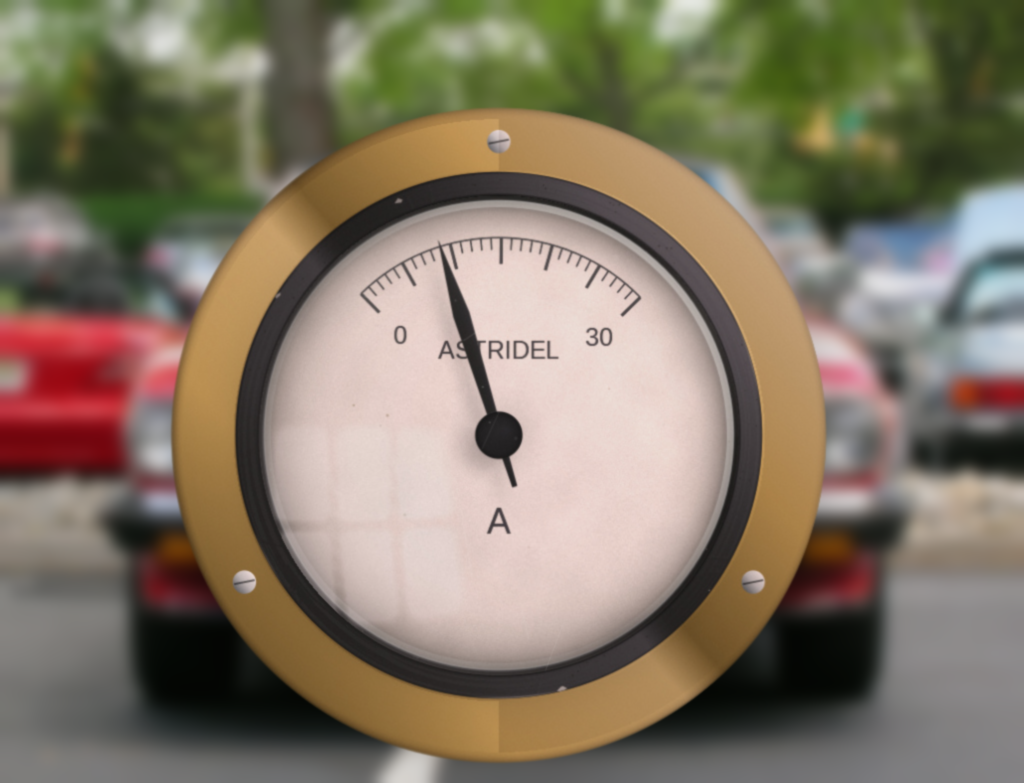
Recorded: 9 A
